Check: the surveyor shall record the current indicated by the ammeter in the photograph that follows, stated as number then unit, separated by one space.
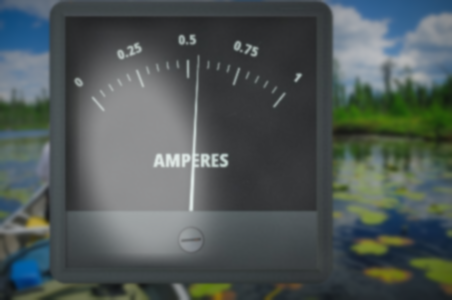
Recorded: 0.55 A
